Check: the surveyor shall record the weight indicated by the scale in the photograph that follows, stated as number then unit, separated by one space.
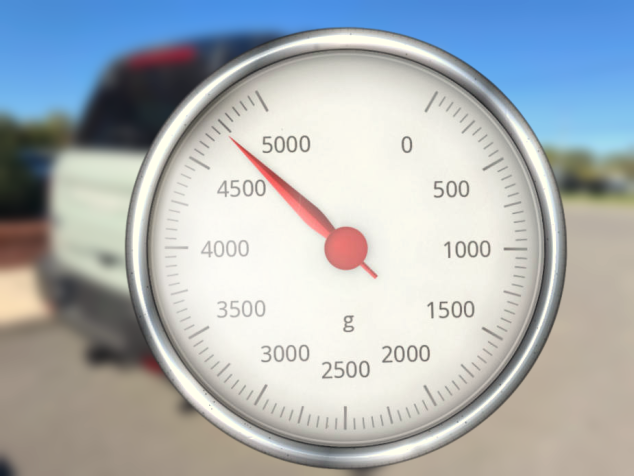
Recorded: 4725 g
